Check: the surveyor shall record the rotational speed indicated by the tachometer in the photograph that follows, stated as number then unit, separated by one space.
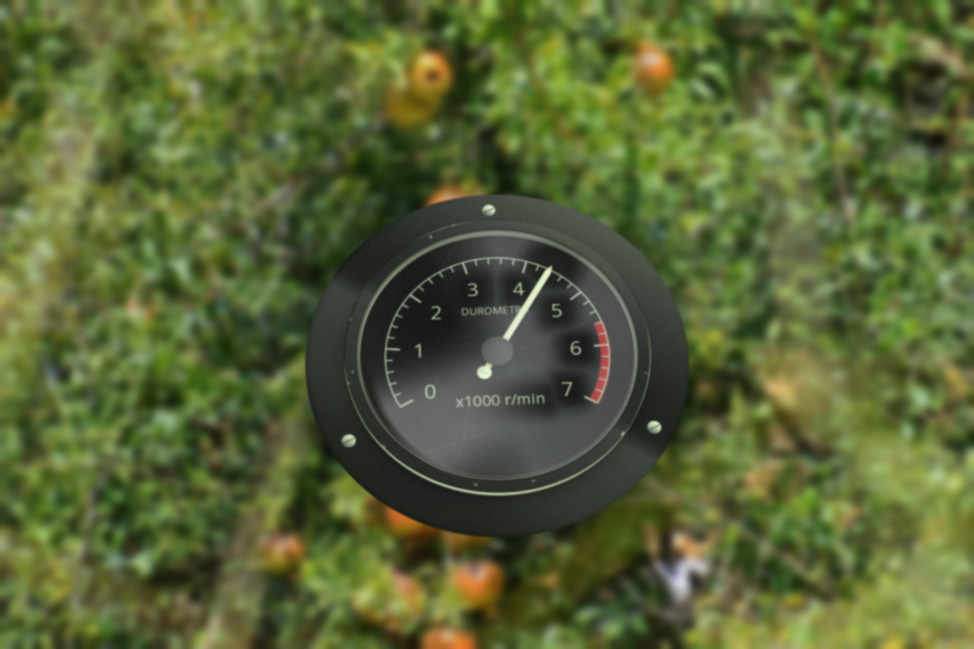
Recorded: 4400 rpm
